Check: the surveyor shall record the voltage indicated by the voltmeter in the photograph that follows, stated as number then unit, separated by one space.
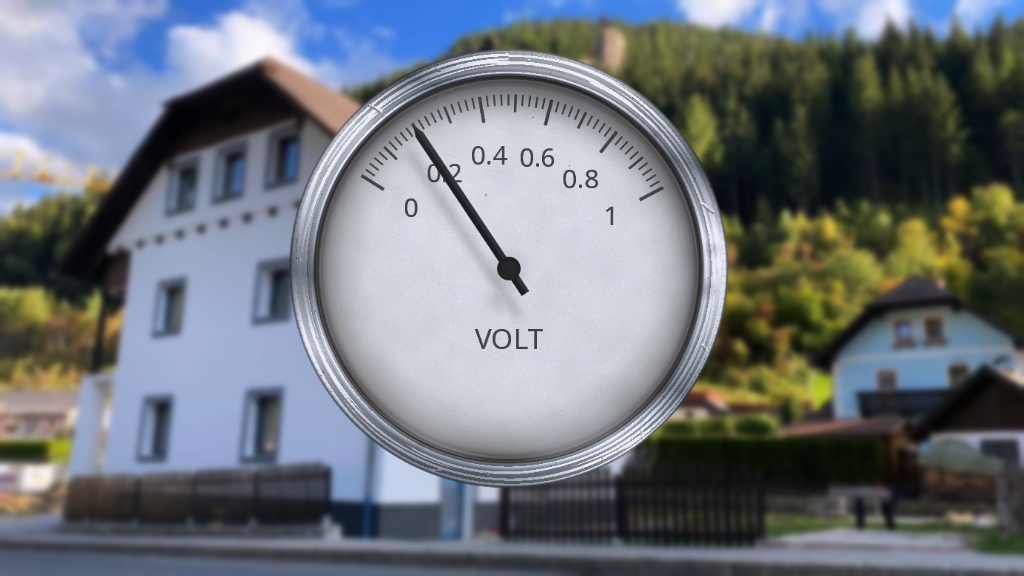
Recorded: 0.2 V
